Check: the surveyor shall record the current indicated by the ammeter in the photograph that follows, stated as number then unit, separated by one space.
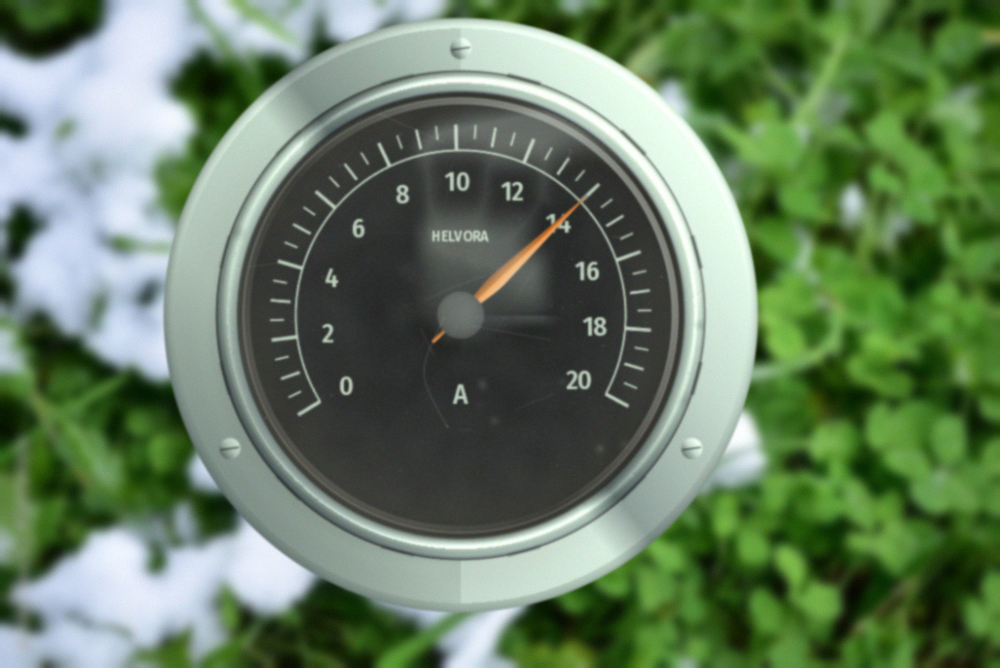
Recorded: 14 A
